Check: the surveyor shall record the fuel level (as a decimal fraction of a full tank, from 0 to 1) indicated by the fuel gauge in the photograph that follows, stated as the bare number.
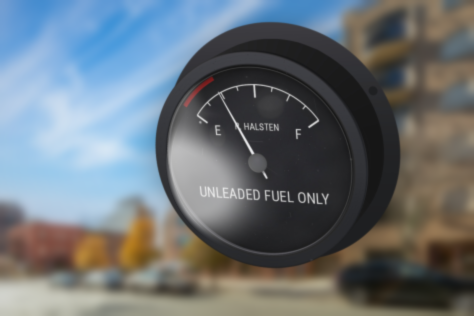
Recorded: 0.25
